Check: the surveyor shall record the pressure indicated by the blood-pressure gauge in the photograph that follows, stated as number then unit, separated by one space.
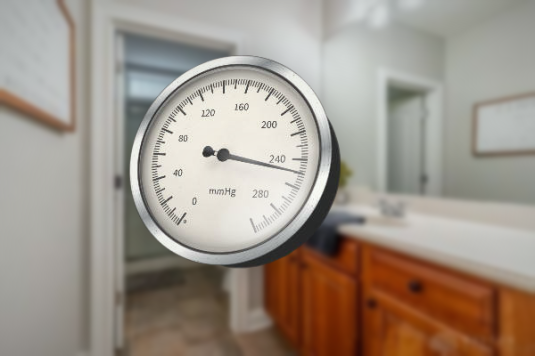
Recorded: 250 mmHg
